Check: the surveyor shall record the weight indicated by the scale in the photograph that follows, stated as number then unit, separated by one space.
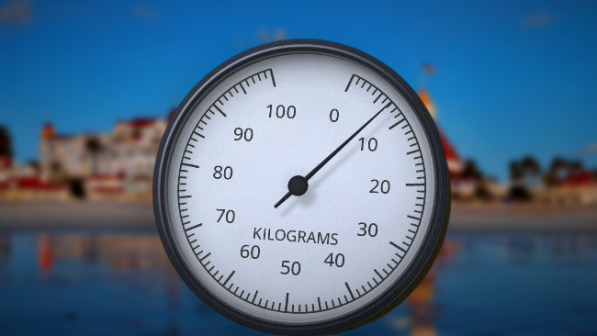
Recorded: 7 kg
